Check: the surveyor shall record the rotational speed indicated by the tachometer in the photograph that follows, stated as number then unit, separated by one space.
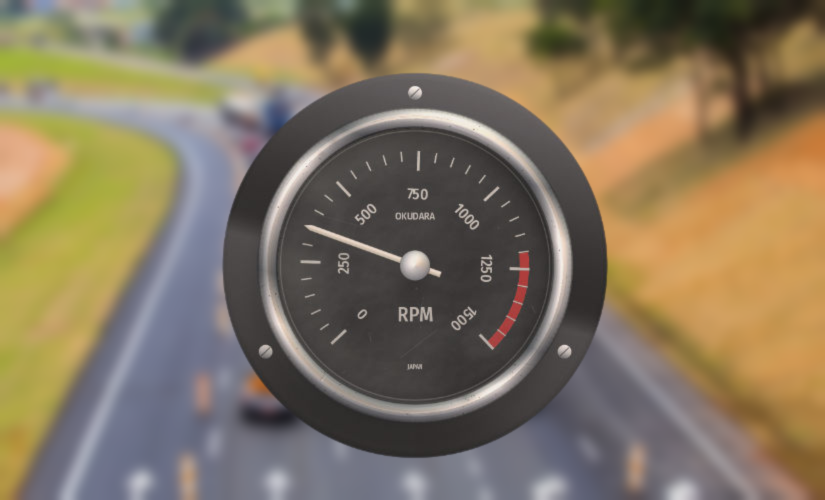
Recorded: 350 rpm
